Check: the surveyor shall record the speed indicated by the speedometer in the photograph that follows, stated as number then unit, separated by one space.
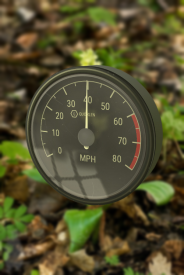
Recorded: 40 mph
